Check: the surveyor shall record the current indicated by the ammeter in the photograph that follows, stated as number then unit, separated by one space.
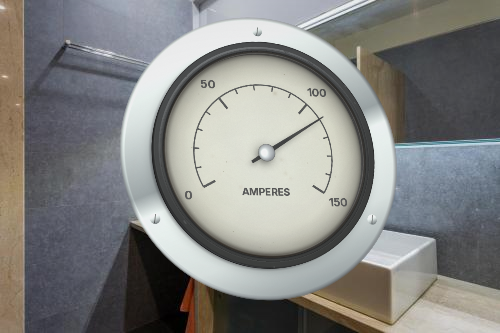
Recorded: 110 A
